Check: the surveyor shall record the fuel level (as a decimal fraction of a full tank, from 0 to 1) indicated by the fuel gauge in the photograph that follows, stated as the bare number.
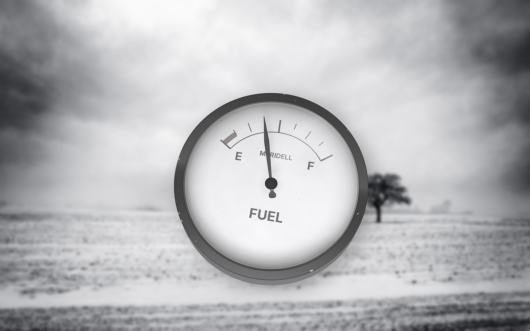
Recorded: 0.375
